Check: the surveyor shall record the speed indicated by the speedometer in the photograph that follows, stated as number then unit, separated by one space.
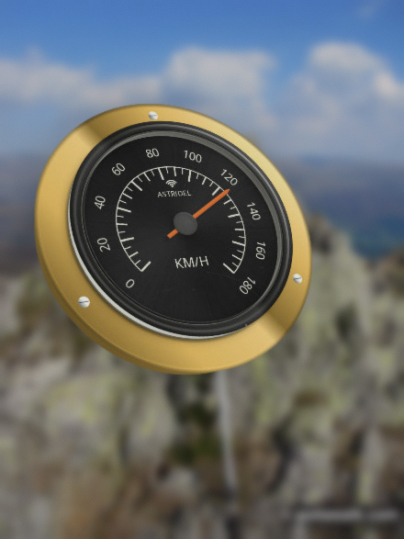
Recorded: 125 km/h
